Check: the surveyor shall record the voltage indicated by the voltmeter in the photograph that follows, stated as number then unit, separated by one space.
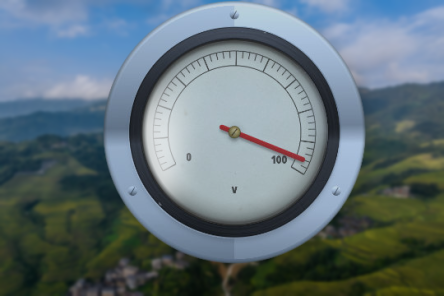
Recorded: 96 V
